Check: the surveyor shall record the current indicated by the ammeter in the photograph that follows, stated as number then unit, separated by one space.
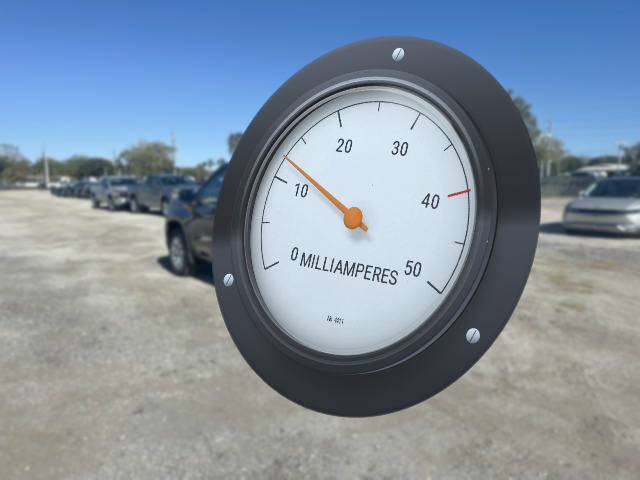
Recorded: 12.5 mA
